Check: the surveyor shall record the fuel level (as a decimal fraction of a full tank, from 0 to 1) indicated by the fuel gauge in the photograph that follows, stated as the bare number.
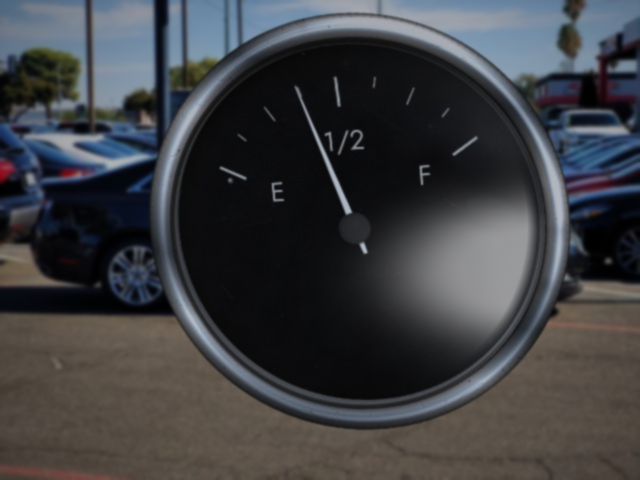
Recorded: 0.375
